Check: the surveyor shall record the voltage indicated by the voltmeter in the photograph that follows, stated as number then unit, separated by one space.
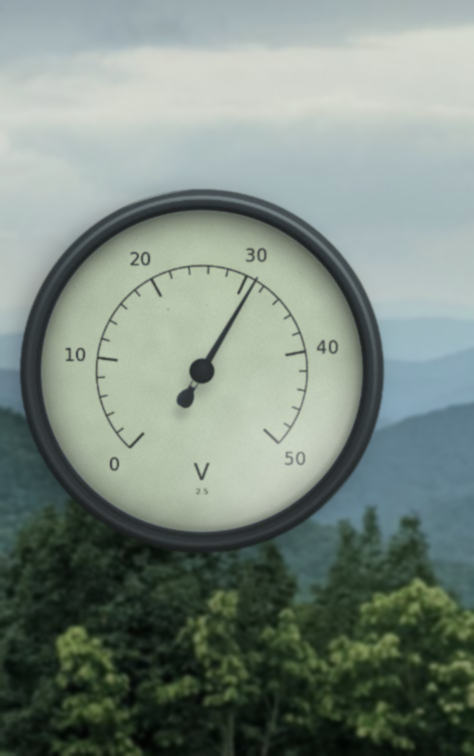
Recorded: 31 V
